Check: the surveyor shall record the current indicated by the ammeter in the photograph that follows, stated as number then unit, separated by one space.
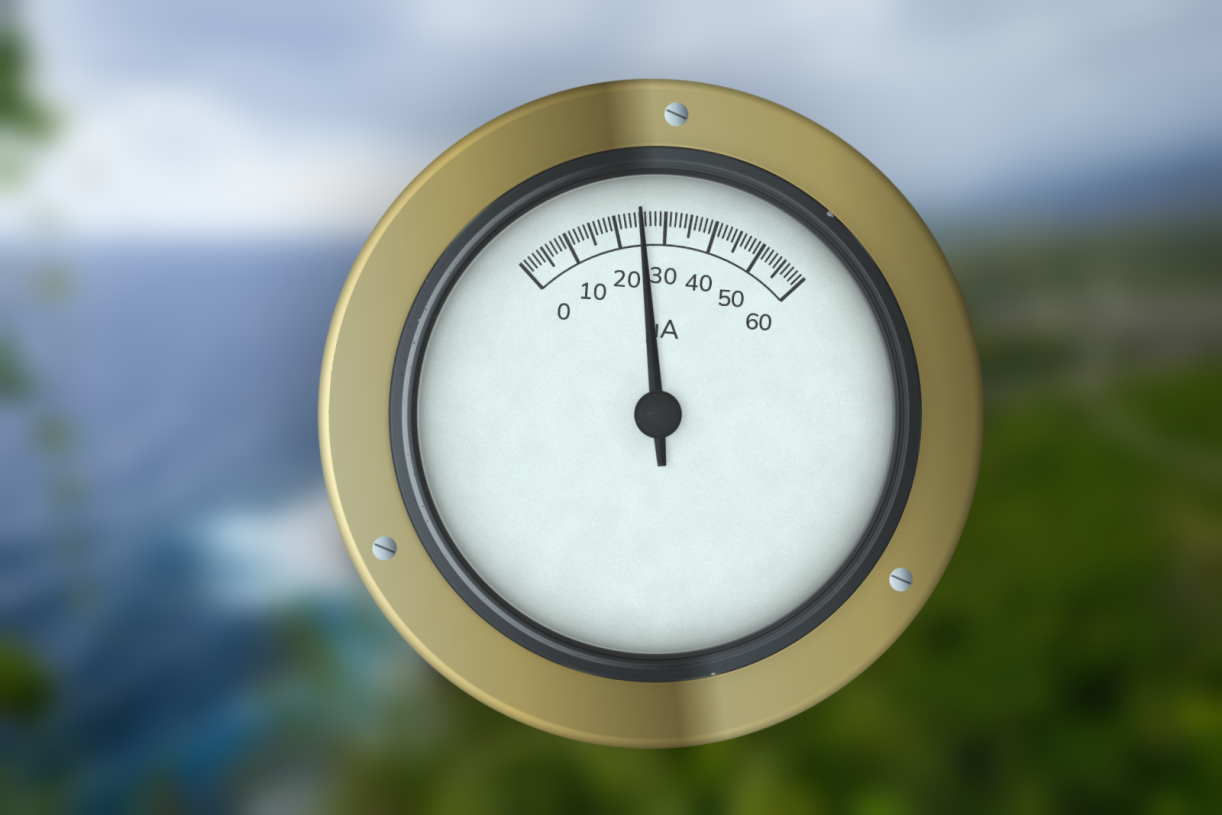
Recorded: 25 µA
